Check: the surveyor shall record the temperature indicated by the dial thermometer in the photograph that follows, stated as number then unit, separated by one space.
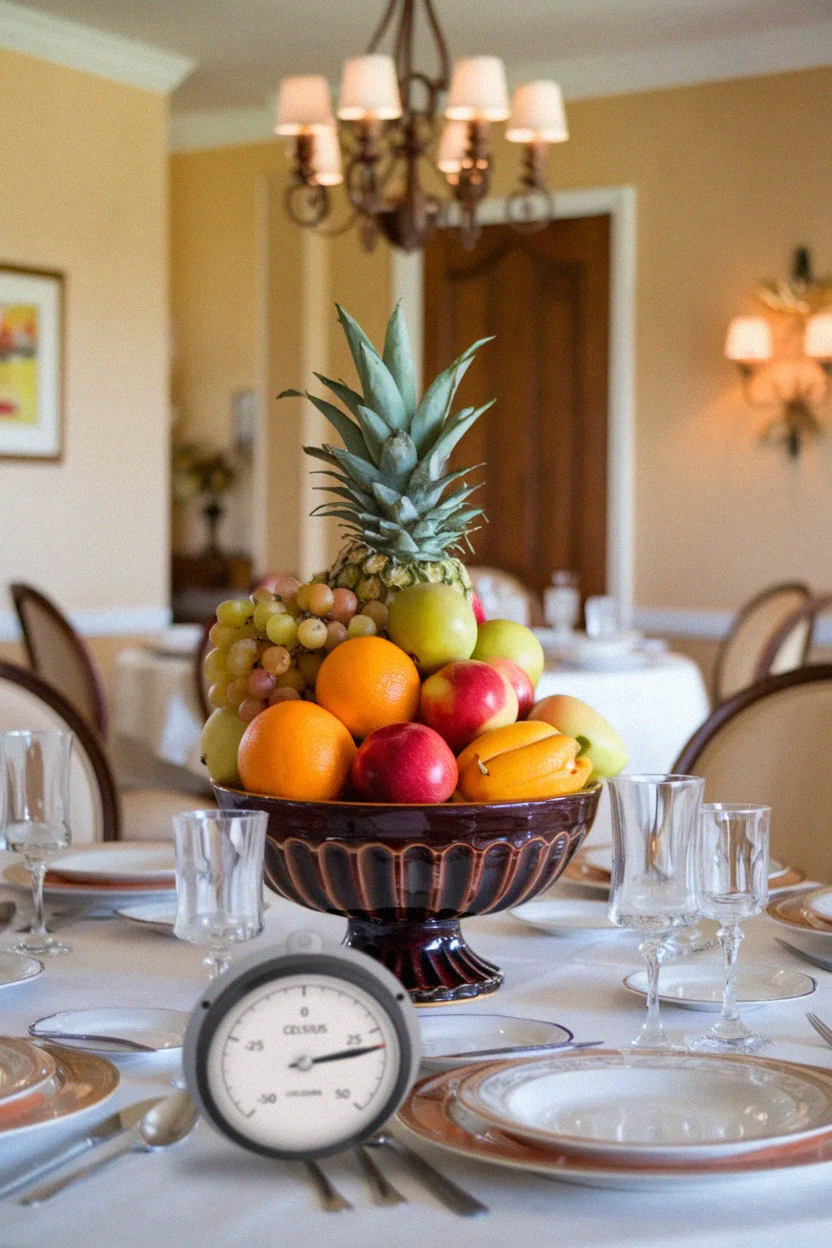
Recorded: 30 °C
